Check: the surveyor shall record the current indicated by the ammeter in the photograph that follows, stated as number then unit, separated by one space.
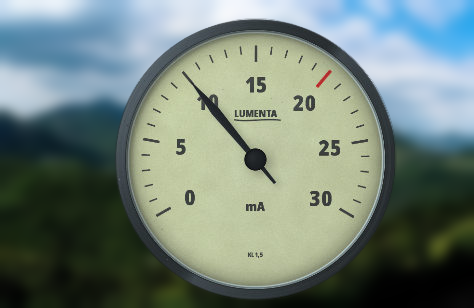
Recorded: 10 mA
